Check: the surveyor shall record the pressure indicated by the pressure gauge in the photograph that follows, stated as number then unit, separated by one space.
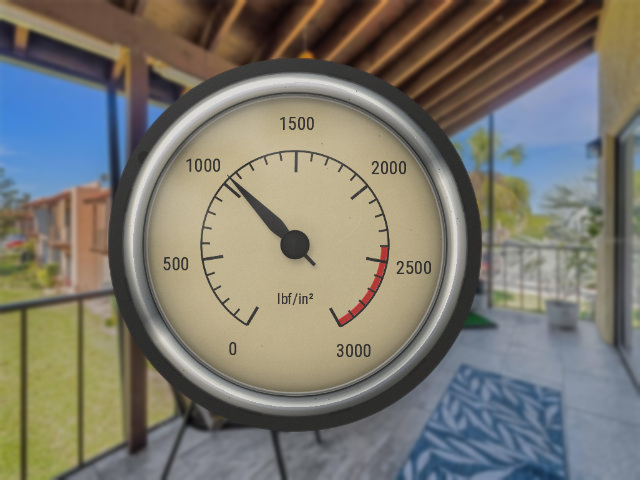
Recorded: 1050 psi
